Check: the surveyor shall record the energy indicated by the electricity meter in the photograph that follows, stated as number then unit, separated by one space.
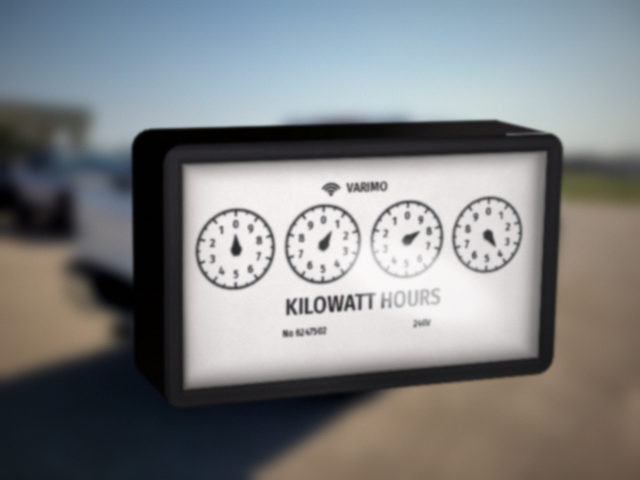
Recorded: 84 kWh
